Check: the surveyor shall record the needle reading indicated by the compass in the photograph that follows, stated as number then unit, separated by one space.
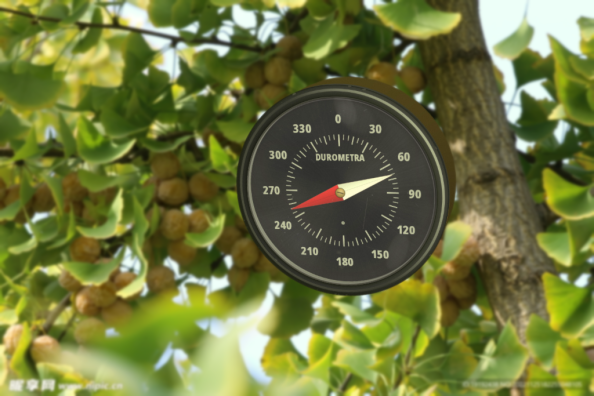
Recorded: 250 °
